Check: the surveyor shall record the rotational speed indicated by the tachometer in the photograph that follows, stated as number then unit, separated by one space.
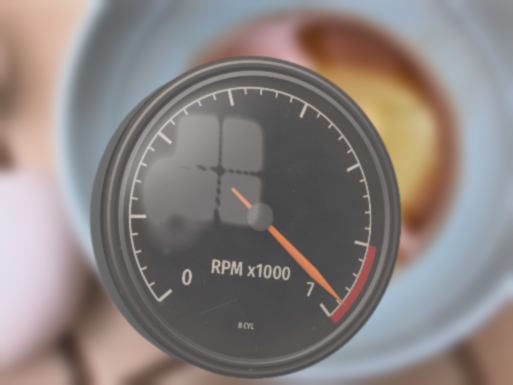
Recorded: 6800 rpm
